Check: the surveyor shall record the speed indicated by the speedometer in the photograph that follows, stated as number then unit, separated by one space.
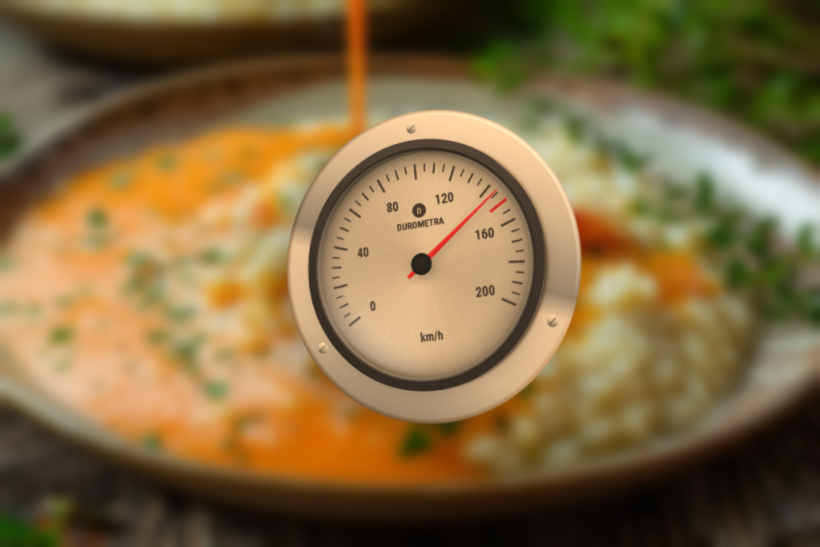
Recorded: 145 km/h
